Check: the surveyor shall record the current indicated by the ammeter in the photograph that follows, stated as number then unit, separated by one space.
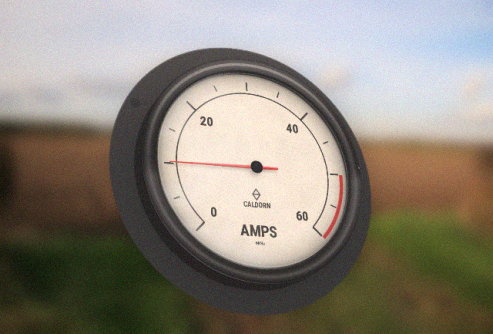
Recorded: 10 A
